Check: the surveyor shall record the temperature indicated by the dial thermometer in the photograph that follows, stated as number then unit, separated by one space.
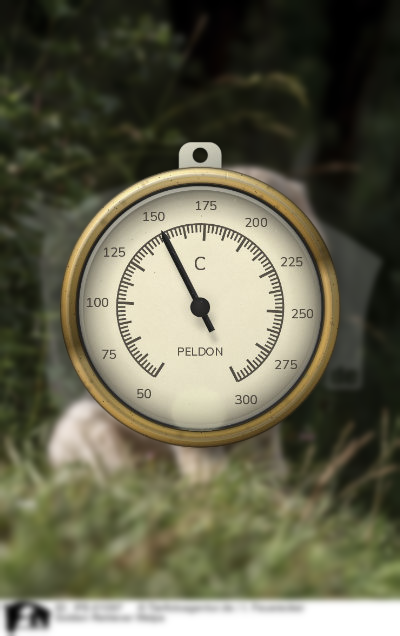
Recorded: 150 °C
